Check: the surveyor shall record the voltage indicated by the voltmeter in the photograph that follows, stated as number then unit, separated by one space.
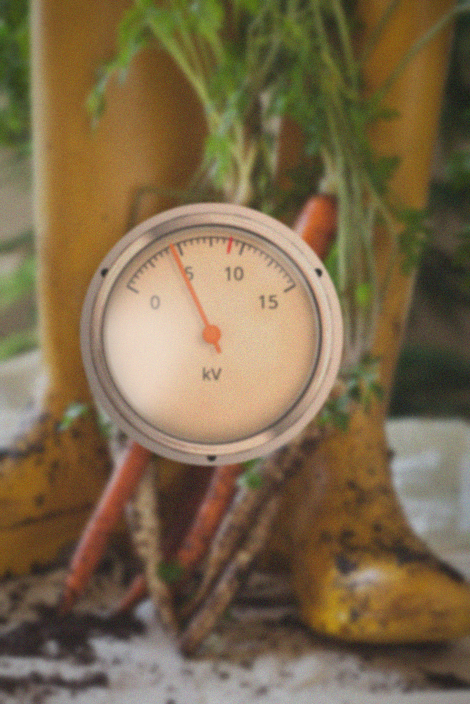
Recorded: 4.5 kV
